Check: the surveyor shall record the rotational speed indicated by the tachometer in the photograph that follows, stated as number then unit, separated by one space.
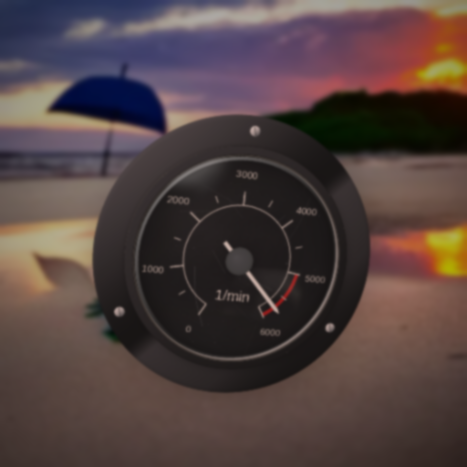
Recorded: 5750 rpm
